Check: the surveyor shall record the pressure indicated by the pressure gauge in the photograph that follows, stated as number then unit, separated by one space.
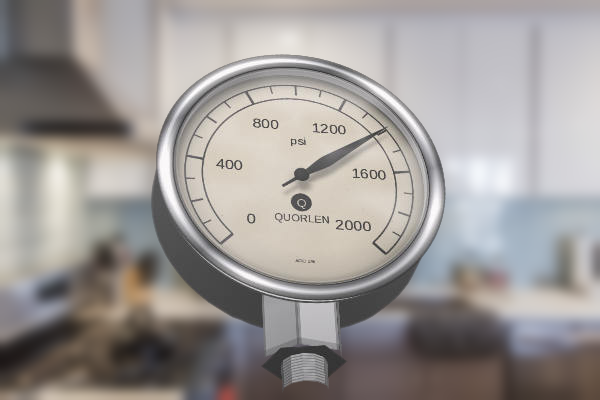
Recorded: 1400 psi
